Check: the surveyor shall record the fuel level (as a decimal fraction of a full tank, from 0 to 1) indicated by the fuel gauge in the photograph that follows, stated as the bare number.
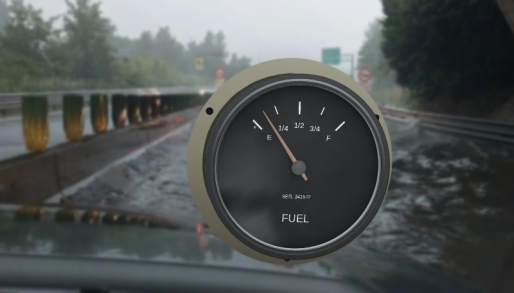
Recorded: 0.125
